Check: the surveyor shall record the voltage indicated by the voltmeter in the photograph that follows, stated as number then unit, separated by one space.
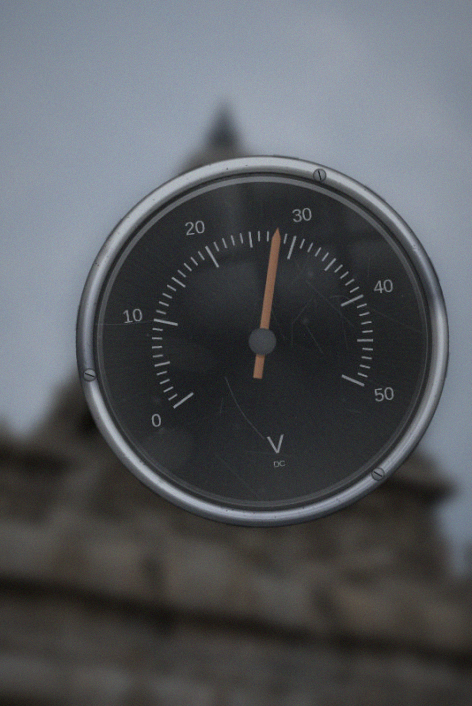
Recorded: 28 V
